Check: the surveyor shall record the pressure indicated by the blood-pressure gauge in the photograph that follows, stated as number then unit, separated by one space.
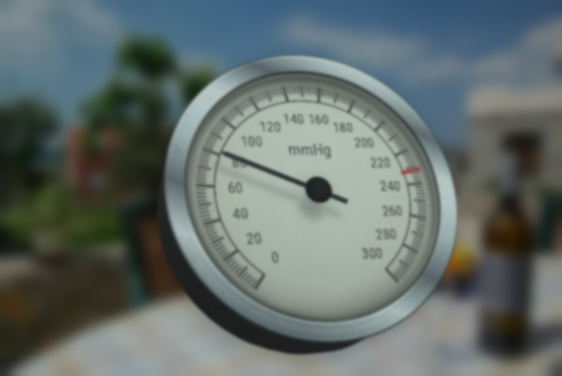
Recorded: 80 mmHg
